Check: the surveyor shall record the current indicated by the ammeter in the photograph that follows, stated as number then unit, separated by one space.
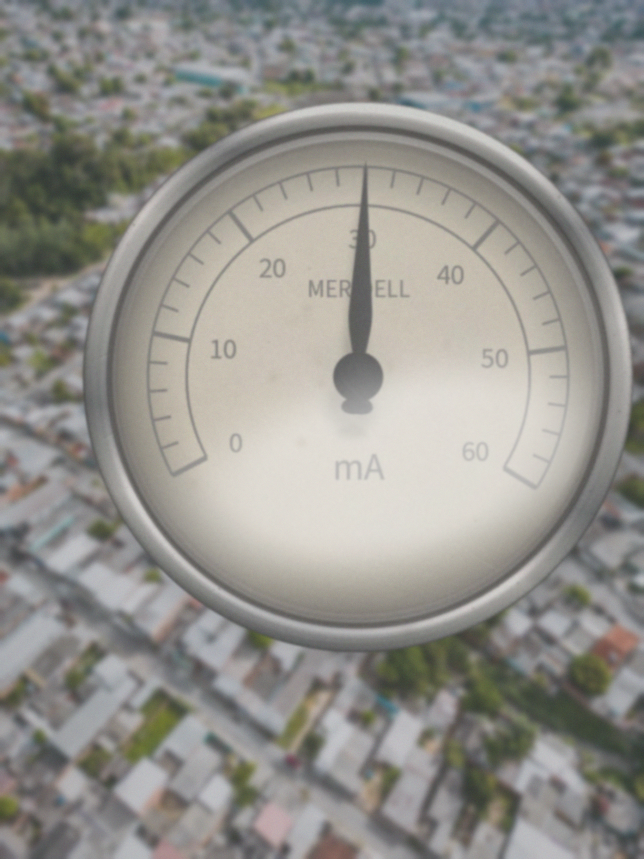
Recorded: 30 mA
